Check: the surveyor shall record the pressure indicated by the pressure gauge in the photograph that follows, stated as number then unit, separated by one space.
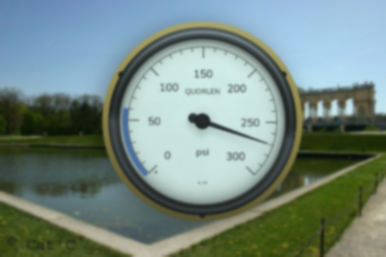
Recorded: 270 psi
